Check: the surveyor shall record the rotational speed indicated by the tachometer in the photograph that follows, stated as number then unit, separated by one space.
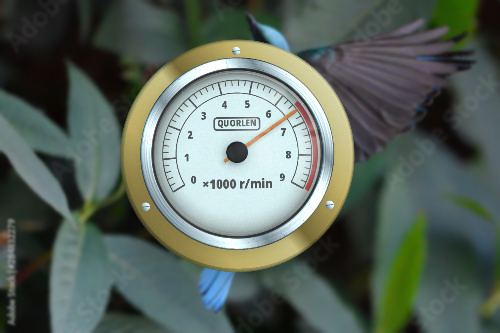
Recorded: 6600 rpm
